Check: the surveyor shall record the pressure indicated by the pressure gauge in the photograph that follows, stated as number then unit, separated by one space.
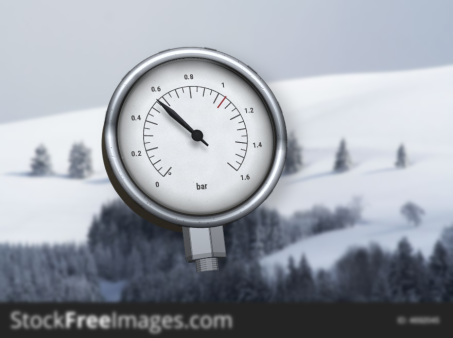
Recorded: 0.55 bar
